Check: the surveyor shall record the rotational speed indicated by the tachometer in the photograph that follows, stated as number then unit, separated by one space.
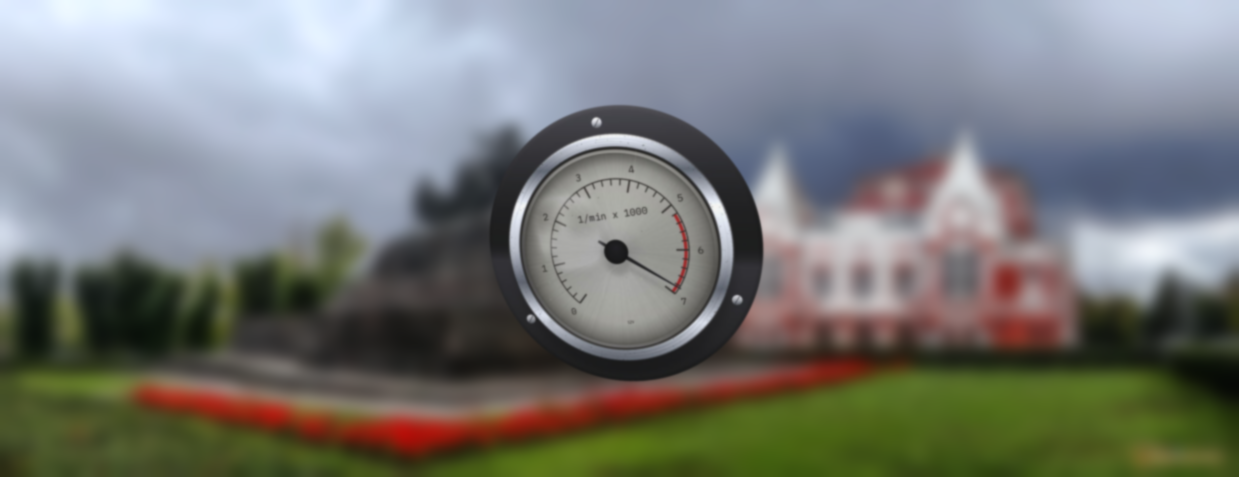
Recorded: 6800 rpm
